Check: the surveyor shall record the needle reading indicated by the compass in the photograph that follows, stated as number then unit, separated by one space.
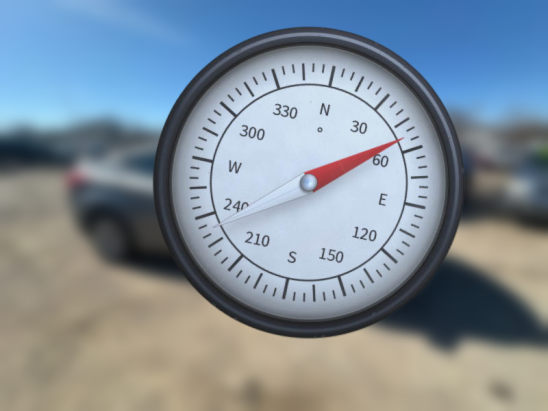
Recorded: 52.5 °
